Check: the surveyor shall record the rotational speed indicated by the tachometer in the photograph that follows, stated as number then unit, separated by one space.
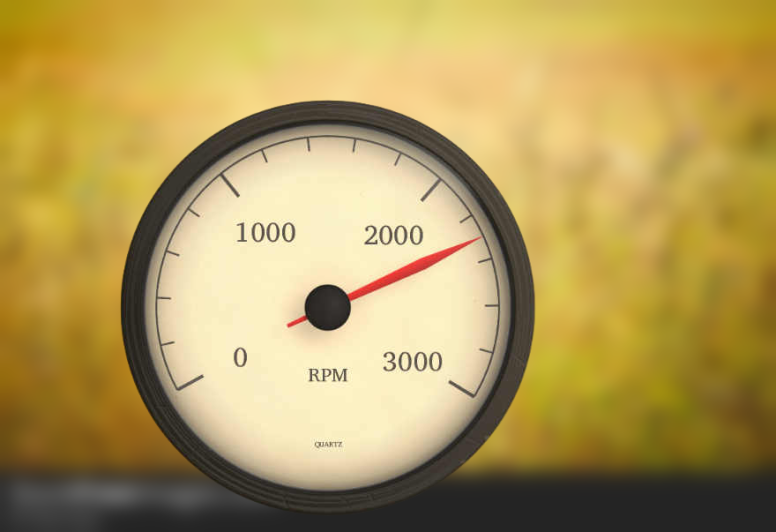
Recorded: 2300 rpm
